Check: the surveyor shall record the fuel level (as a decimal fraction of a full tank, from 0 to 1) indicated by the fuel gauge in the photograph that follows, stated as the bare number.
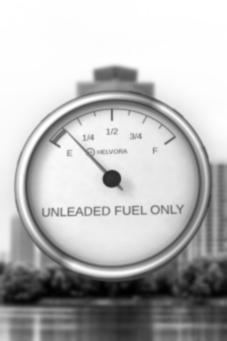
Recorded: 0.125
